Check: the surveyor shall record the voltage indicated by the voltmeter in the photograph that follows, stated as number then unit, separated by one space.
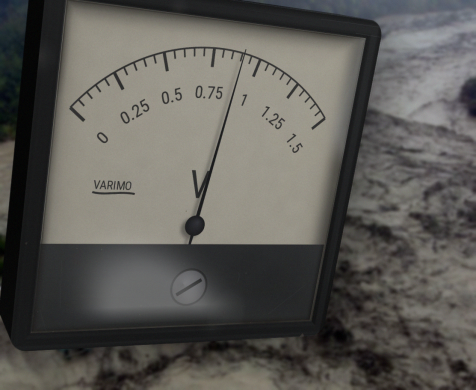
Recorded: 0.9 V
